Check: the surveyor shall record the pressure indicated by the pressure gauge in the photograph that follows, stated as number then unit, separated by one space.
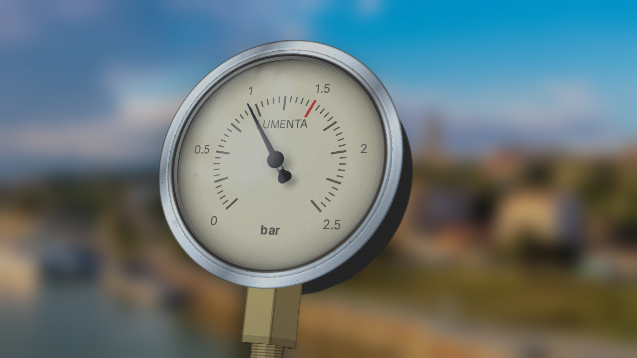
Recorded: 0.95 bar
